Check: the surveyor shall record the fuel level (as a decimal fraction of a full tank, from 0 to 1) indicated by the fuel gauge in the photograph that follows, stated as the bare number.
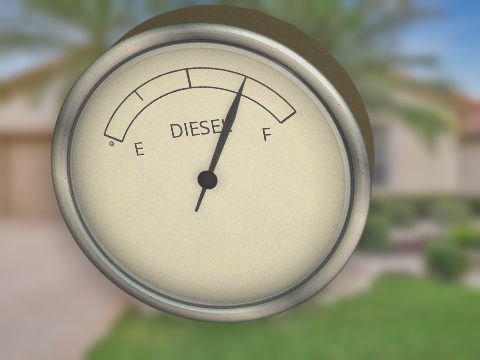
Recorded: 0.75
